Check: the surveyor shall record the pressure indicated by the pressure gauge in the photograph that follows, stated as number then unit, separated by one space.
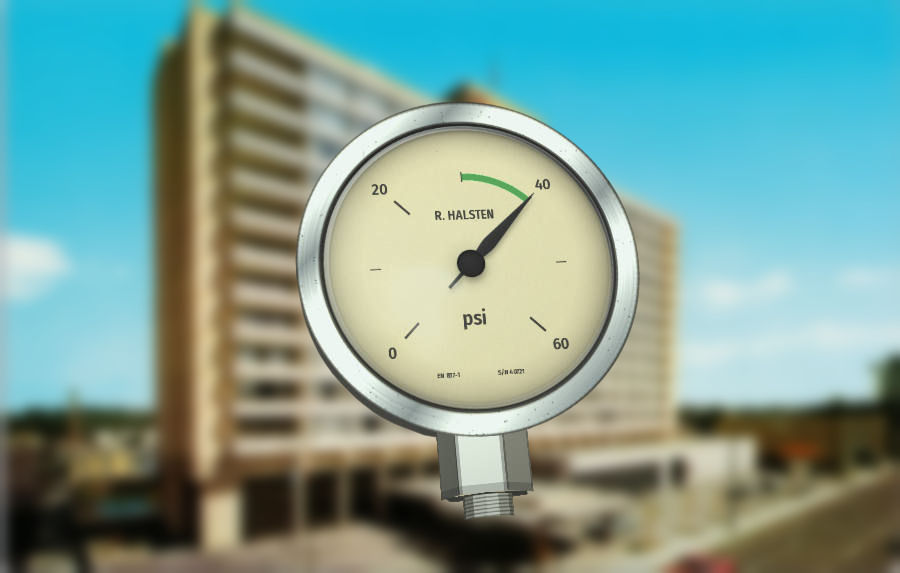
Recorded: 40 psi
